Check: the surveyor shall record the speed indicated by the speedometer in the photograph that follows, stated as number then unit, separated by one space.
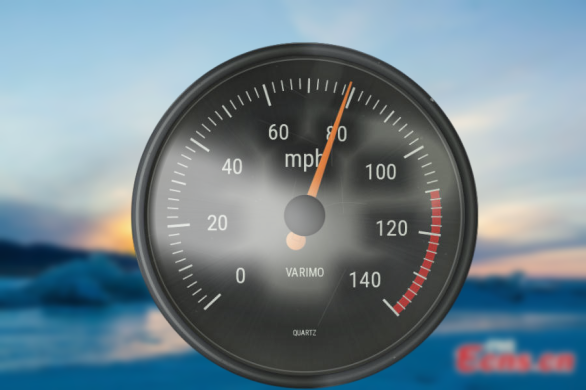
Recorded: 79 mph
